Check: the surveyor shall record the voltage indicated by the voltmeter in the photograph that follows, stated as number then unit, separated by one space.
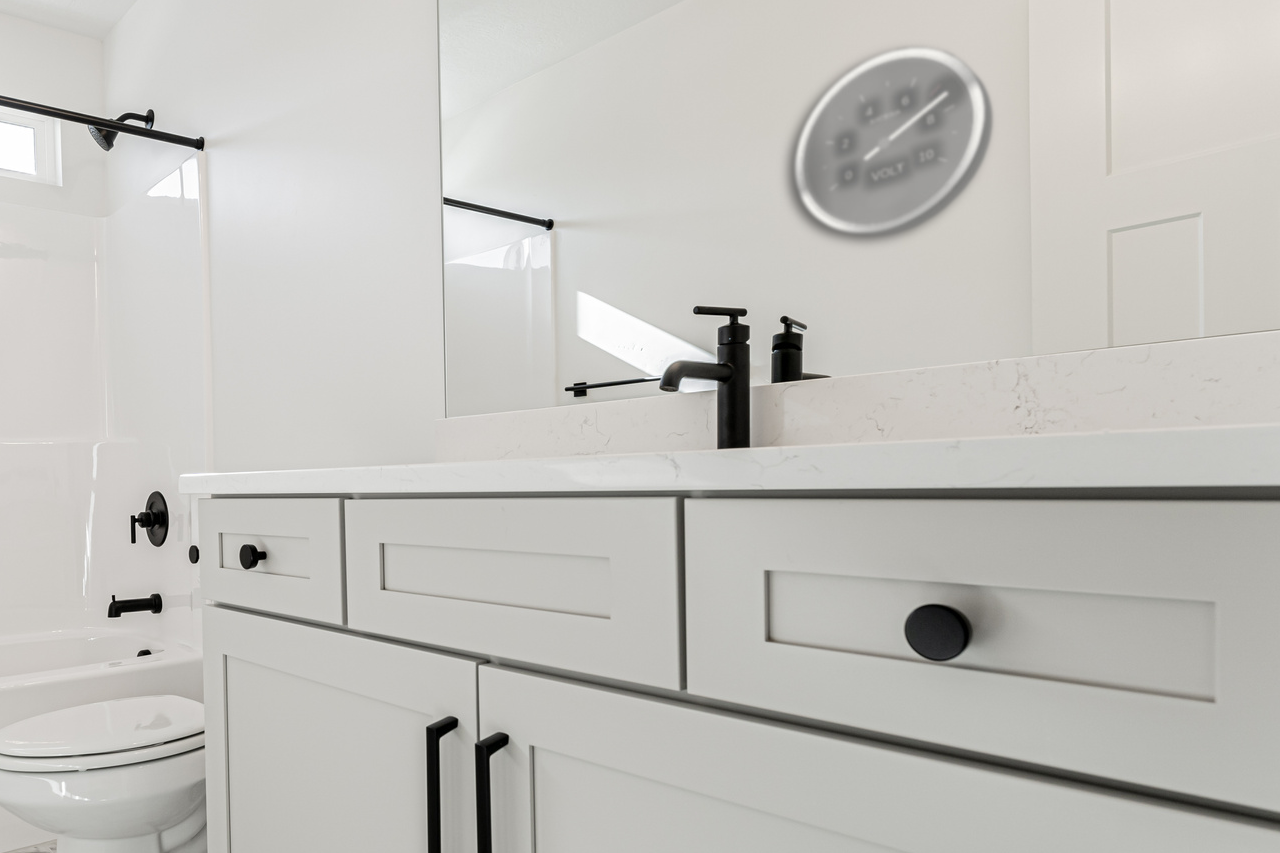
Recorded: 7.5 V
